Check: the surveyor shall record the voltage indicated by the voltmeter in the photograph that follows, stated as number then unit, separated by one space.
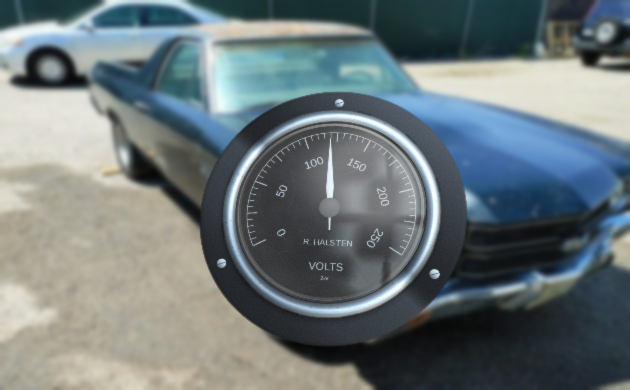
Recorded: 120 V
